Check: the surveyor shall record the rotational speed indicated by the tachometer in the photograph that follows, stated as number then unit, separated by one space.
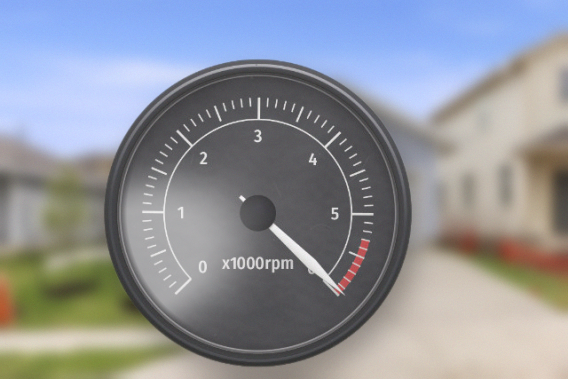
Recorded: 5950 rpm
